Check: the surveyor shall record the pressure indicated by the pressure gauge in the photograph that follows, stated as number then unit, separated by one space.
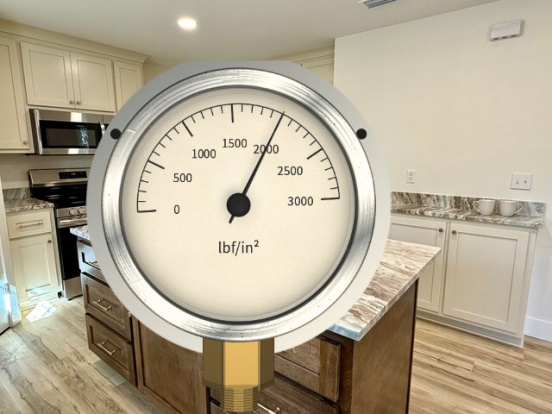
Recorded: 2000 psi
